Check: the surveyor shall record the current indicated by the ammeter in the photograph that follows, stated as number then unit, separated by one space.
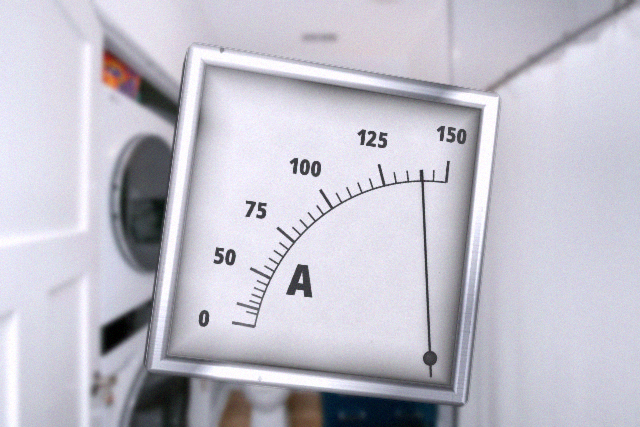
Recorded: 140 A
